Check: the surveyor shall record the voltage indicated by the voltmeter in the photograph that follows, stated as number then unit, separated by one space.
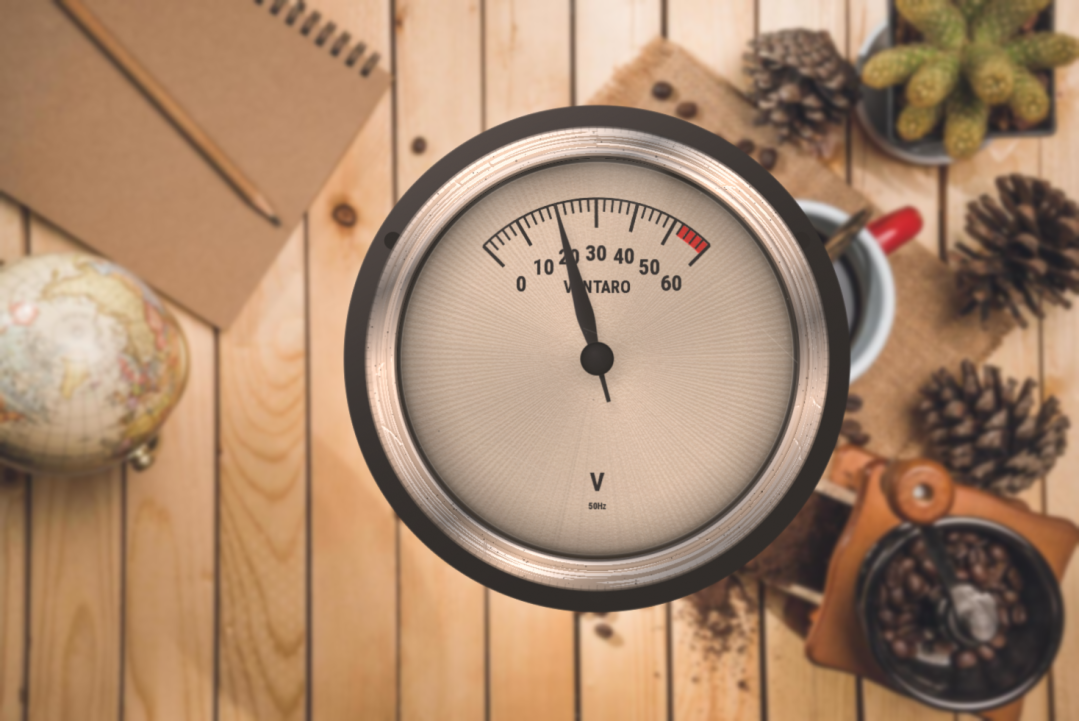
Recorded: 20 V
